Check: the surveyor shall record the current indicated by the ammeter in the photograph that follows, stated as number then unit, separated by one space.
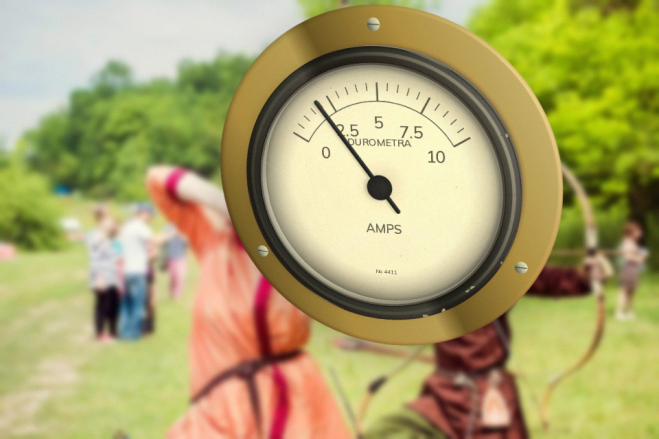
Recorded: 2 A
